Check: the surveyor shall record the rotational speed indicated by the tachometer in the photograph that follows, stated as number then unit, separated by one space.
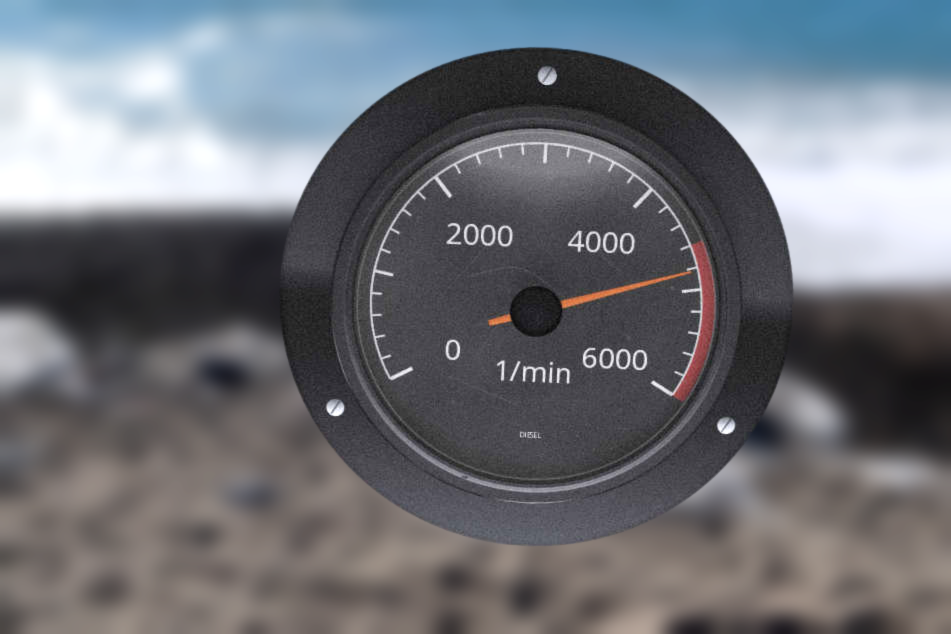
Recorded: 4800 rpm
